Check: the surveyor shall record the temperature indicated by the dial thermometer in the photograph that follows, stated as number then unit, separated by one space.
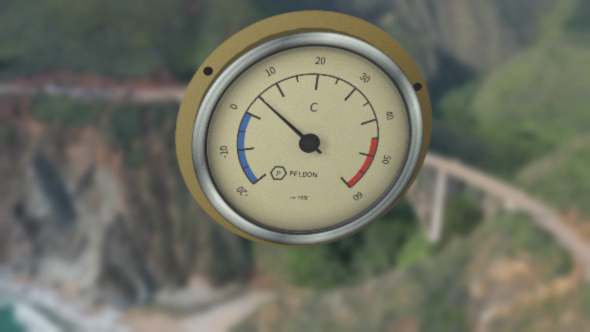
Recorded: 5 °C
